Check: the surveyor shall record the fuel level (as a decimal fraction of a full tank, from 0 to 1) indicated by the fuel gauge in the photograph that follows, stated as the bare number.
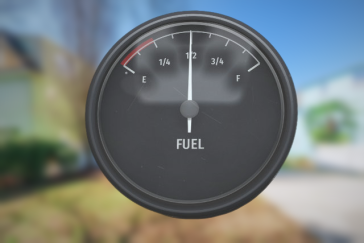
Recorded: 0.5
